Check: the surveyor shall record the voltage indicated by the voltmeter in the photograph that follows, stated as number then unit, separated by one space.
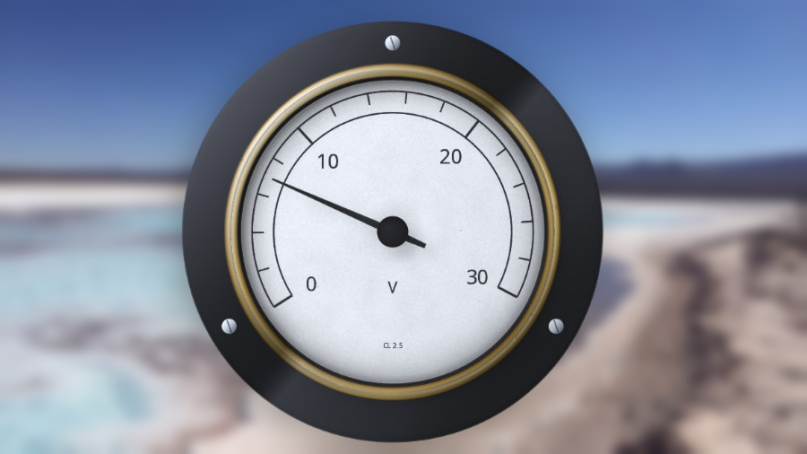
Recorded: 7 V
